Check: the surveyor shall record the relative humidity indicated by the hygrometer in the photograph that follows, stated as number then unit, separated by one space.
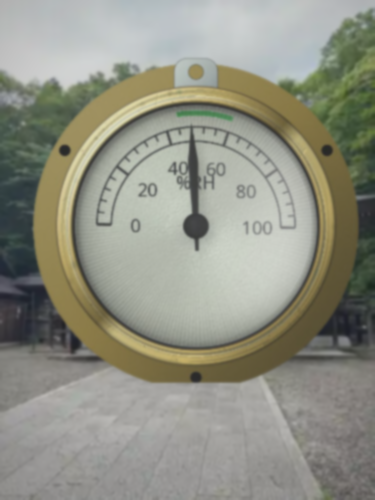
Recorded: 48 %
